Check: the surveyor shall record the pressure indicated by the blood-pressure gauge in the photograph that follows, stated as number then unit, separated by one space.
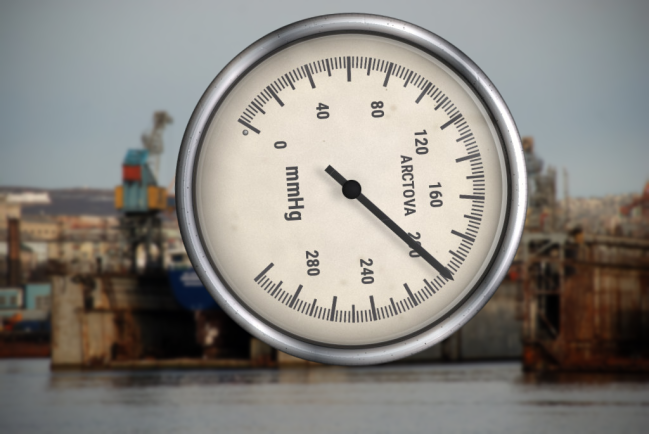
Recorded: 200 mmHg
